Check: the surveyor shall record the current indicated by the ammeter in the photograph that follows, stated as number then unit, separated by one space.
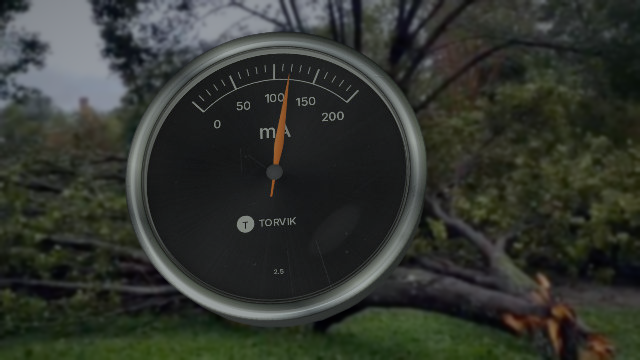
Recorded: 120 mA
